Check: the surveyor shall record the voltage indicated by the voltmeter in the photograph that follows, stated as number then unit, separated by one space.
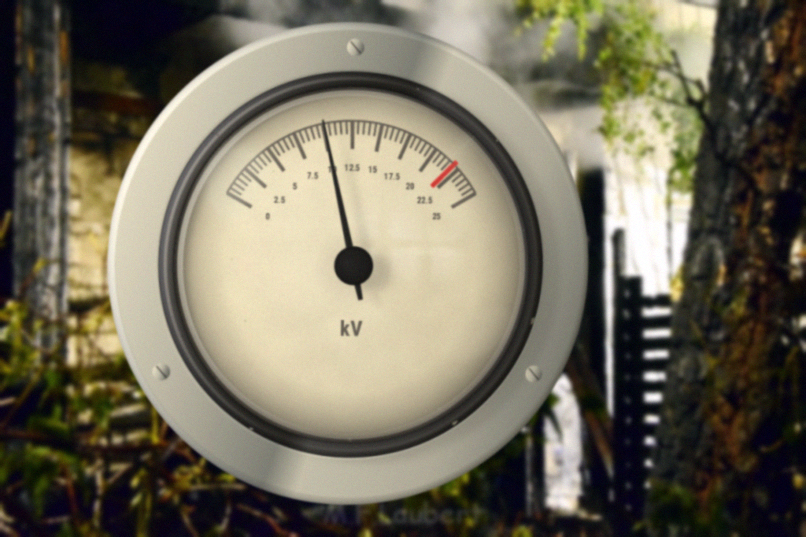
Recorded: 10 kV
